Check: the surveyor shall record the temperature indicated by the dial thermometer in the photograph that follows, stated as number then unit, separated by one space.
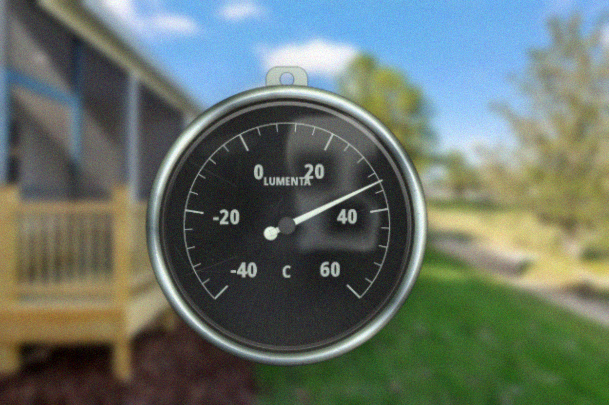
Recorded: 34 °C
